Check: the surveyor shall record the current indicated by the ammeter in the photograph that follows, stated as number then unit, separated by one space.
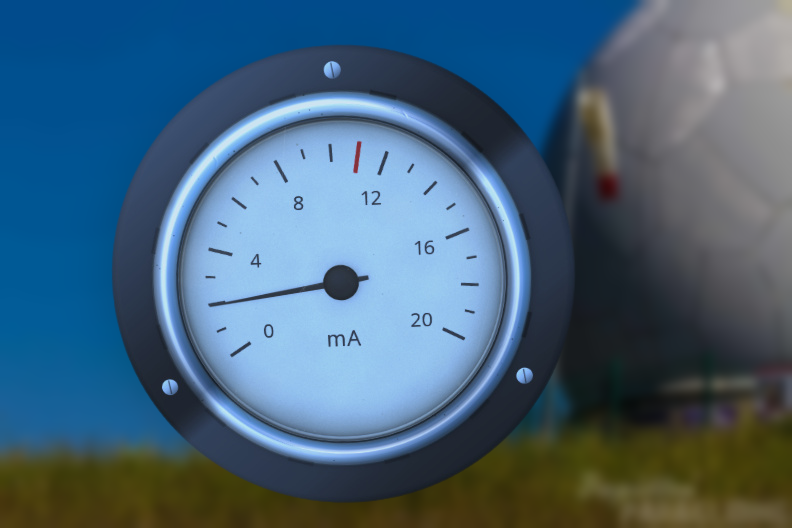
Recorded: 2 mA
